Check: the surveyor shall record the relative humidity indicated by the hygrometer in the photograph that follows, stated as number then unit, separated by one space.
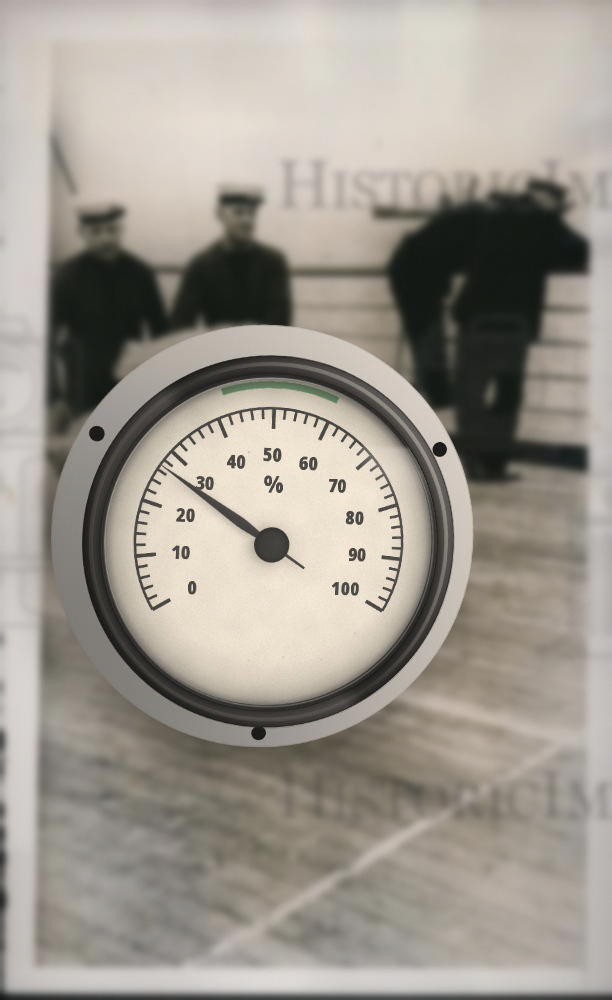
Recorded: 27 %
